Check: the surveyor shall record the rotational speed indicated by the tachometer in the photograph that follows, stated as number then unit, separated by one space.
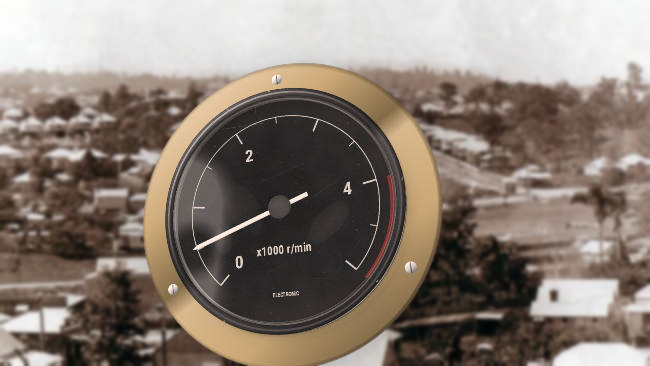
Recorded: 500 rpm
